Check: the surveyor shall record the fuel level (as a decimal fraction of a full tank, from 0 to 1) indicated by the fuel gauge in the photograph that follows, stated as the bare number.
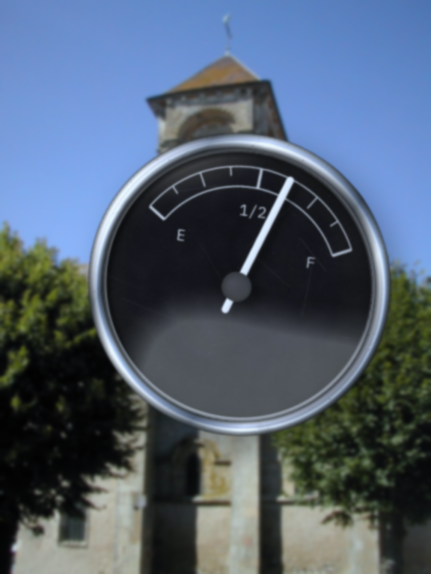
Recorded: 0.625
